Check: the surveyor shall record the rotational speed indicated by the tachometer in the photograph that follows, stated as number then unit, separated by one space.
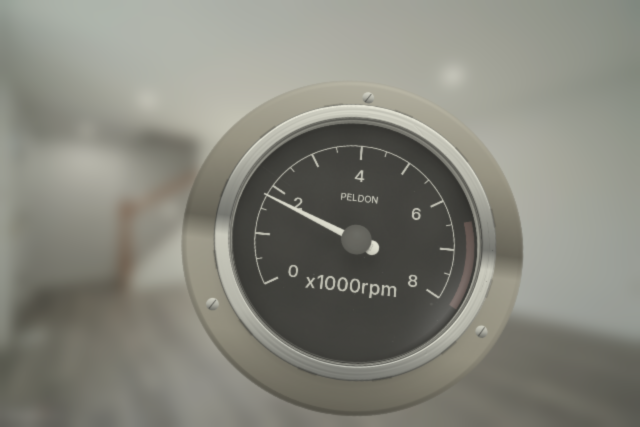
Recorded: 1750 rpm
